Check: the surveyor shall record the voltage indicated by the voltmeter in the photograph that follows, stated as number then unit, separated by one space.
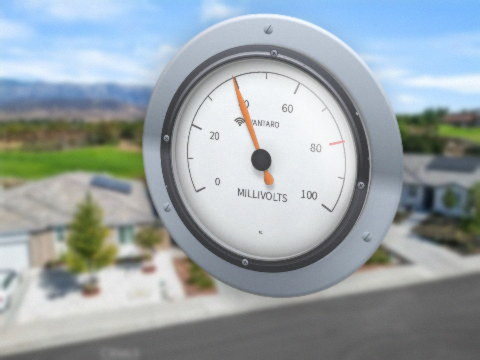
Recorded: 40 mV
